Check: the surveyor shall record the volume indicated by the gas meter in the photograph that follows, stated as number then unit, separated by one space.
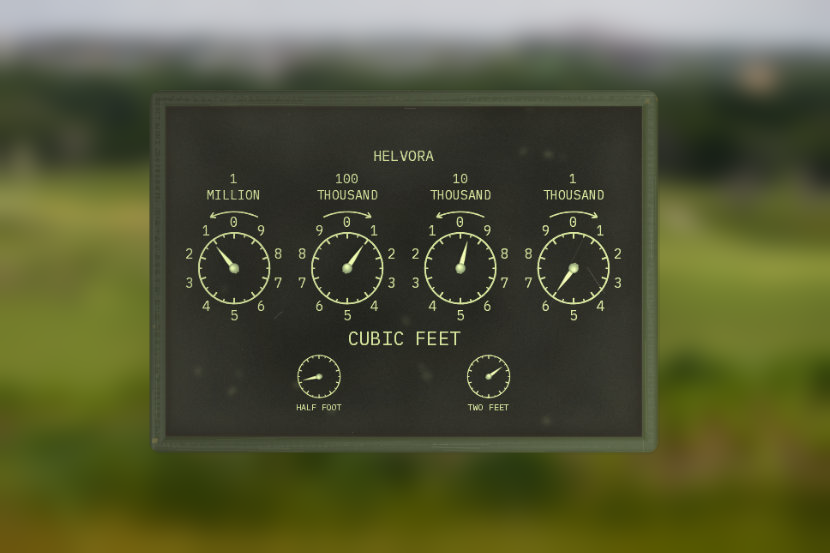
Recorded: 109600 ft³
